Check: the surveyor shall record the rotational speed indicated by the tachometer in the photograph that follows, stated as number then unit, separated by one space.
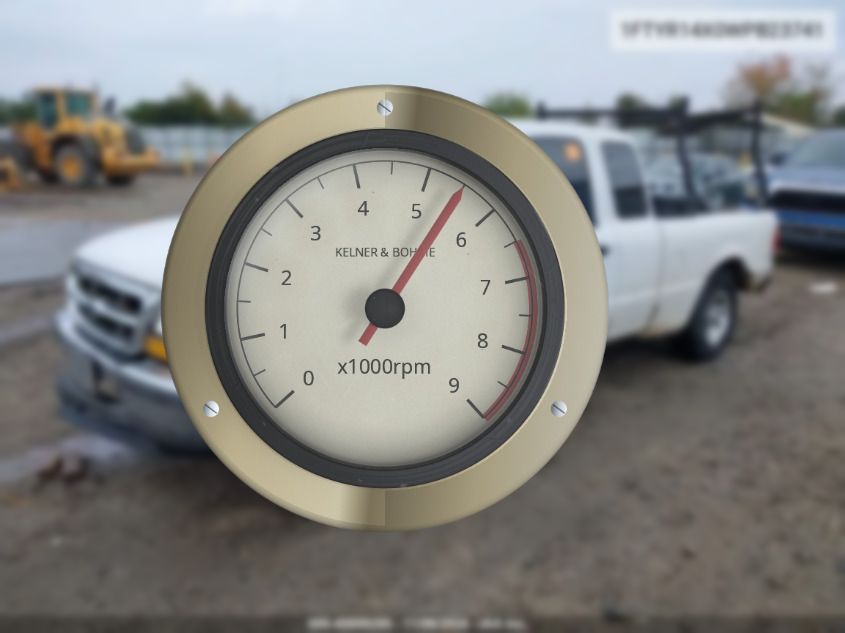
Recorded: 5500 rpm
